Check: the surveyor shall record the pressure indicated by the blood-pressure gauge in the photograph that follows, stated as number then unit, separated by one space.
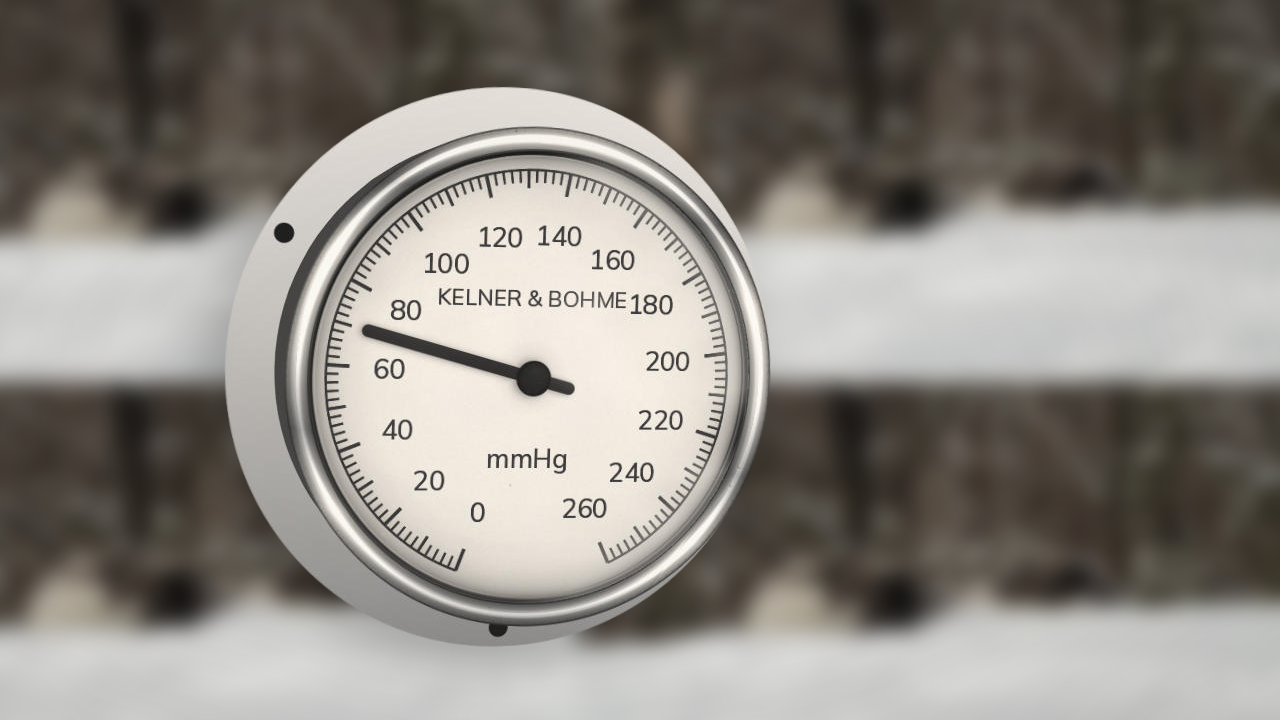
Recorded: 70 mmHg
